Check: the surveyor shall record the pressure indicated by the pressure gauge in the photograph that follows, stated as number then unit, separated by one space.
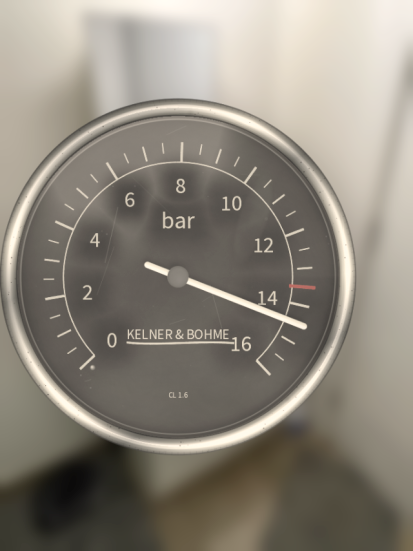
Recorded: 14.5 bar
